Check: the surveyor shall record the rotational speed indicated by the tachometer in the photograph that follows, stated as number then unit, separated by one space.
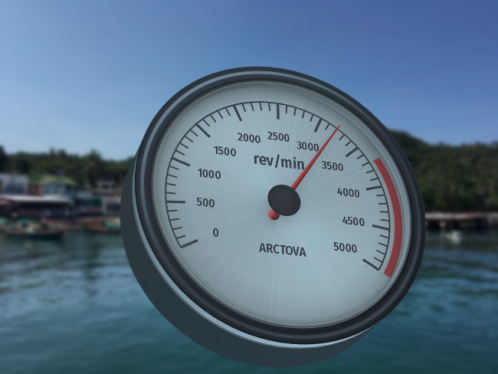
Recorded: 3200 rpm
